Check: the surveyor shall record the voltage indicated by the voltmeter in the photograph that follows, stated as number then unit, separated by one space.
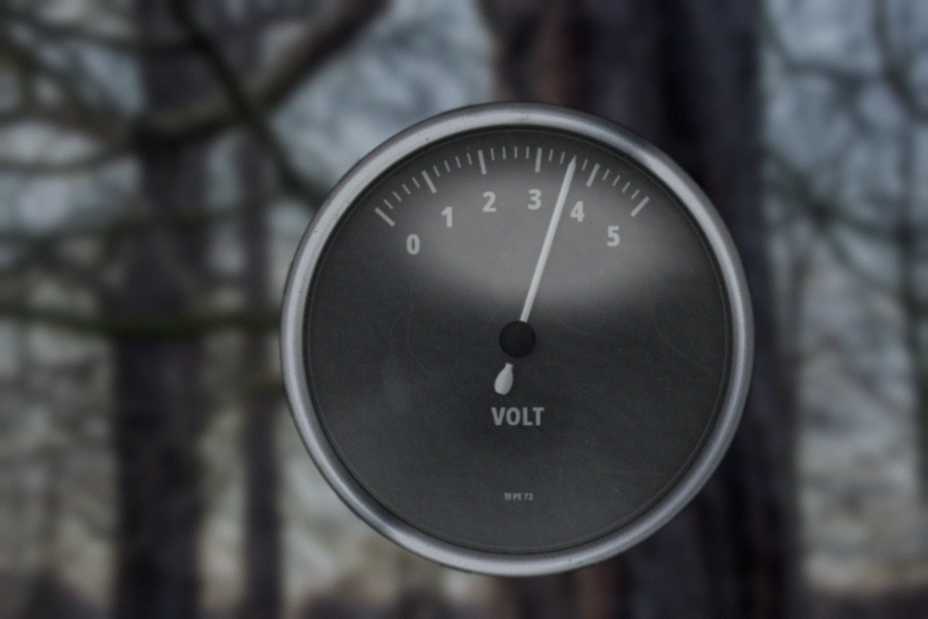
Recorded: 3.6 V
